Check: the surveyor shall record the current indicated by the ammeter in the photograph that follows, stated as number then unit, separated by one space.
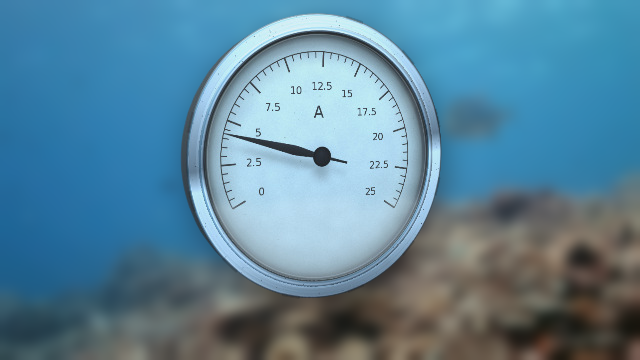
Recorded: 4.25 A
